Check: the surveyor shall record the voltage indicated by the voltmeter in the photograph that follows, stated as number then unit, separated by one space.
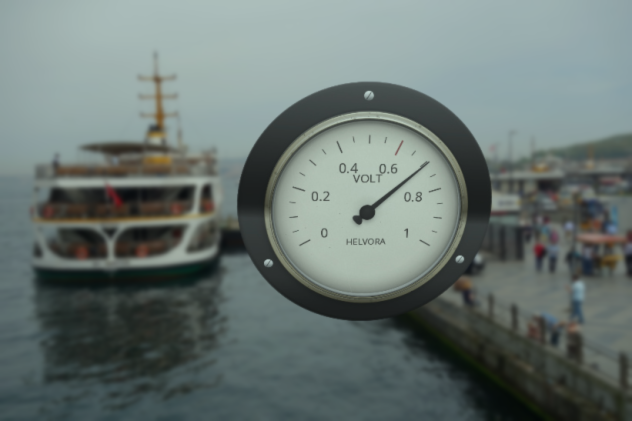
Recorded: 0.7 V
